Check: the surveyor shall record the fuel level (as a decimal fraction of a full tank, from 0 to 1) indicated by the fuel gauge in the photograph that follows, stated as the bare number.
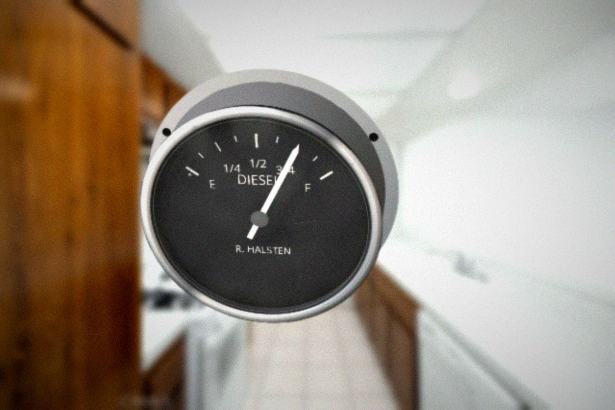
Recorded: 0.75
